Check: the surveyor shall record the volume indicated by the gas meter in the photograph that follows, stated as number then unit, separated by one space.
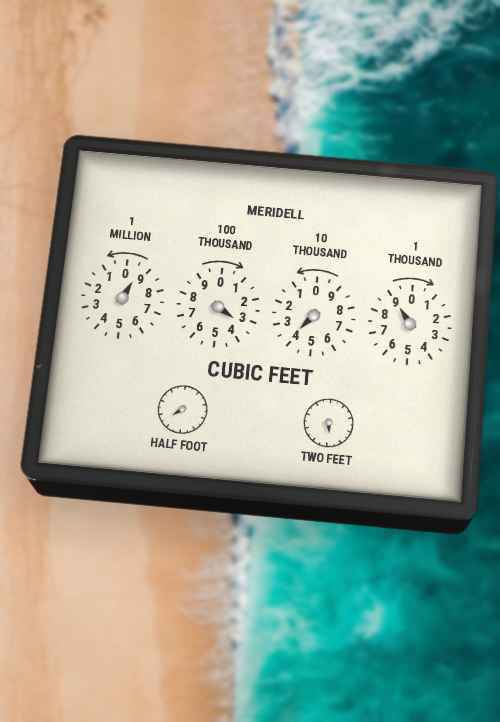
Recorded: 933900 ft³
